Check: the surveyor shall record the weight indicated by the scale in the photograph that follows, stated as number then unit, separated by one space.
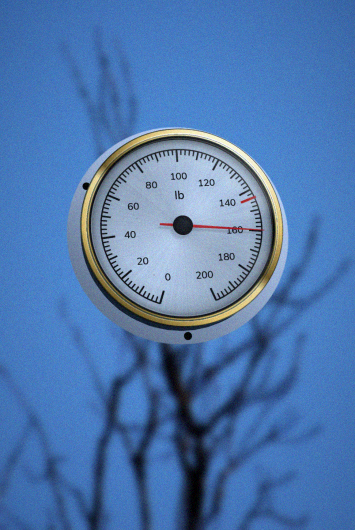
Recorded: 160 lb
